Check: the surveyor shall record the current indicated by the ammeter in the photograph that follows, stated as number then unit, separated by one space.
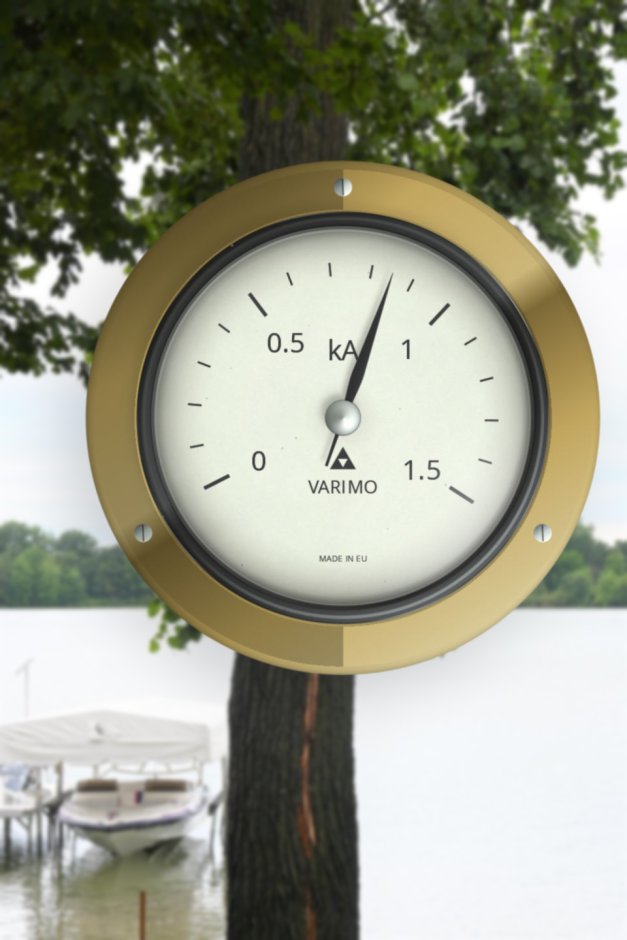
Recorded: 0.85 kA
